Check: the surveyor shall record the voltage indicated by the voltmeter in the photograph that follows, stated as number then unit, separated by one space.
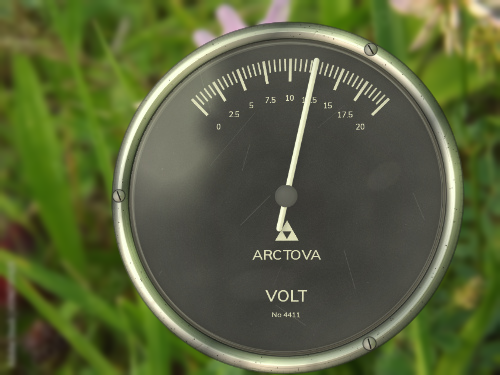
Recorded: 12.5 V
